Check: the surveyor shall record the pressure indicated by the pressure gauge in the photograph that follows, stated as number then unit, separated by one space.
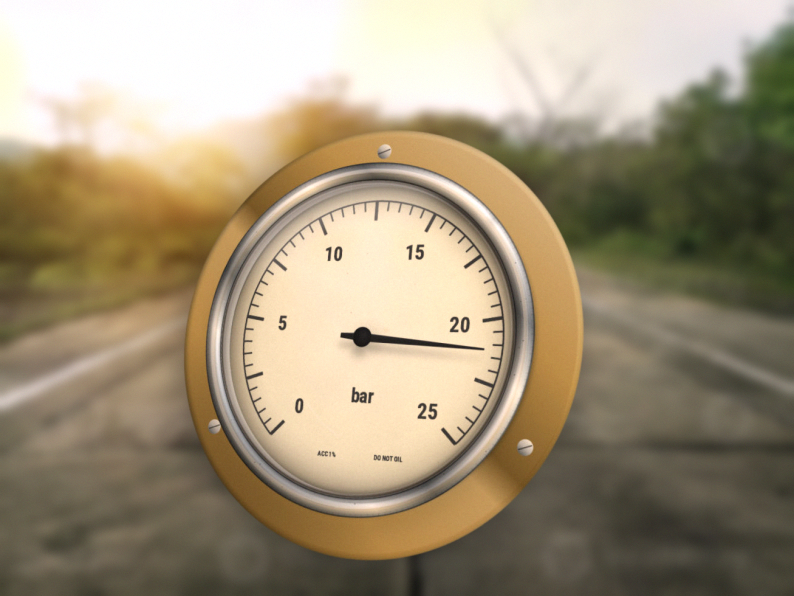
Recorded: 21.25 bar
